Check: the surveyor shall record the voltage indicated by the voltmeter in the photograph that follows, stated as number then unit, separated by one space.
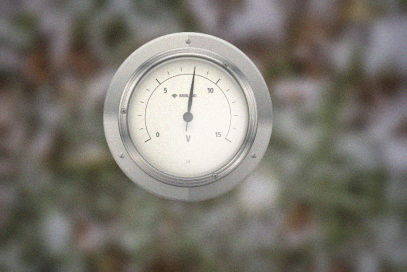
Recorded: 8 V
